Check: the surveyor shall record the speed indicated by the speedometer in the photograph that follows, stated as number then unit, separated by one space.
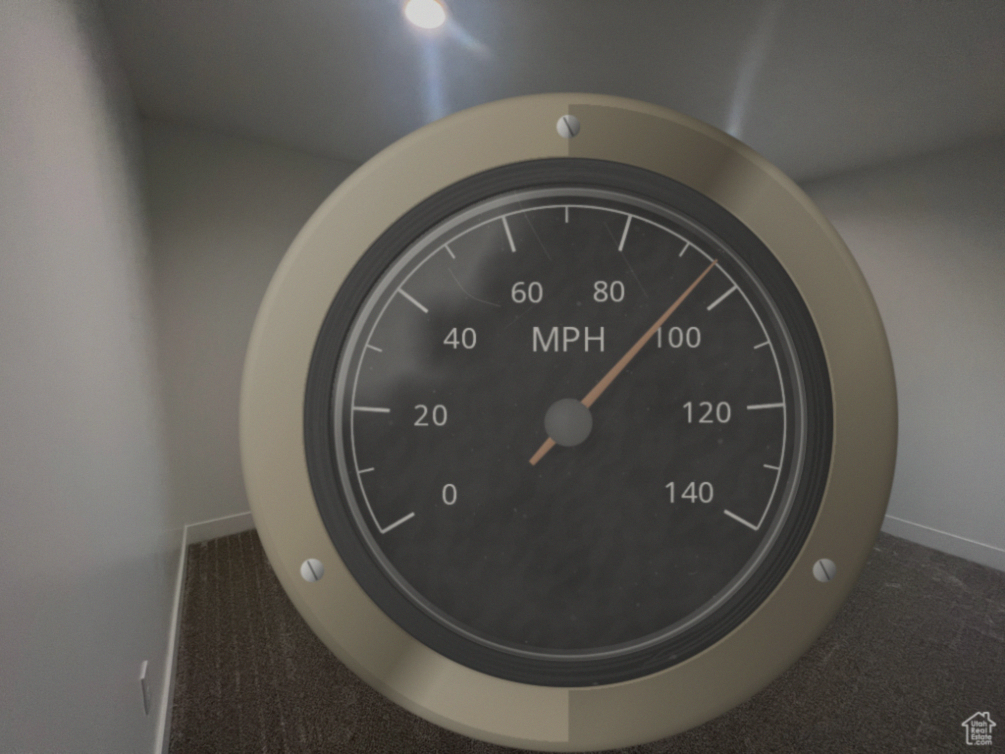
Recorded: 95 mph
